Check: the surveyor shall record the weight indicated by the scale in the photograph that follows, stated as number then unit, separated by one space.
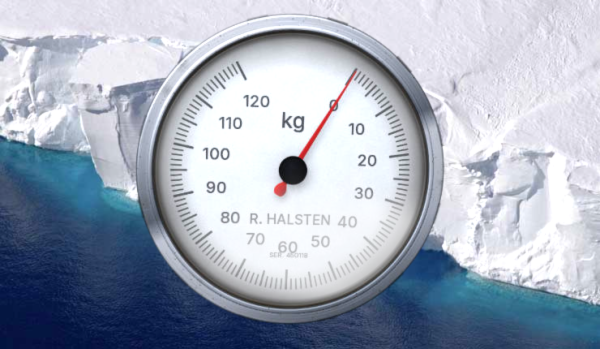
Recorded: 0 kg
